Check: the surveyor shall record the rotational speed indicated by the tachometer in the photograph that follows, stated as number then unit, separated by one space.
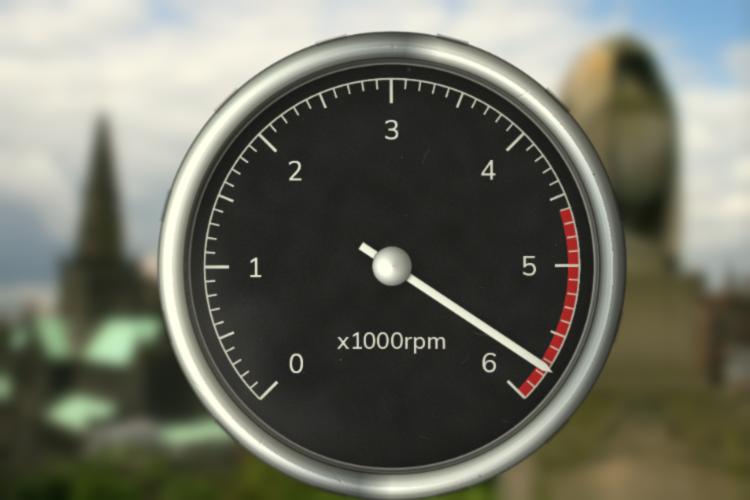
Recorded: 5750 rpm
